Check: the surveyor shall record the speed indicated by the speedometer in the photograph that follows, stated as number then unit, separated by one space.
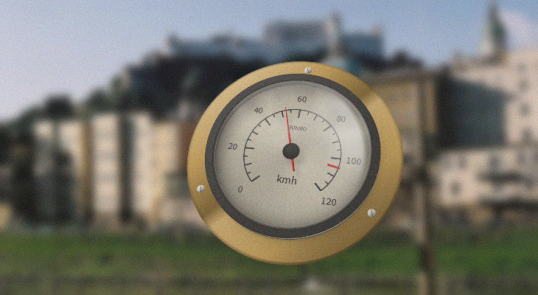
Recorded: 52.5 km/h
